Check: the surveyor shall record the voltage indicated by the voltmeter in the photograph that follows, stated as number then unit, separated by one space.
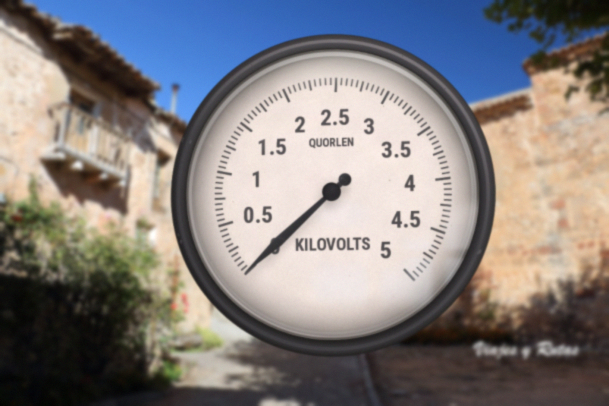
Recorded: 0 kV
